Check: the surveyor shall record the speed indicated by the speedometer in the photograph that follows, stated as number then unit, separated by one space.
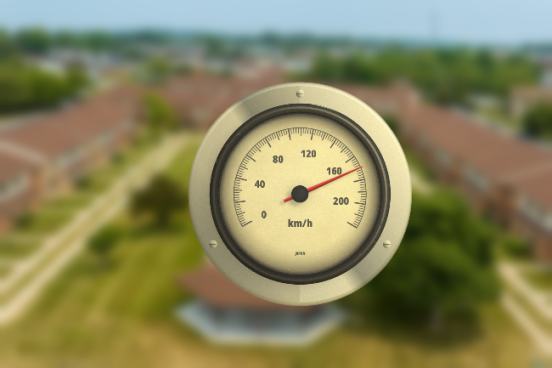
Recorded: 170 km/h
